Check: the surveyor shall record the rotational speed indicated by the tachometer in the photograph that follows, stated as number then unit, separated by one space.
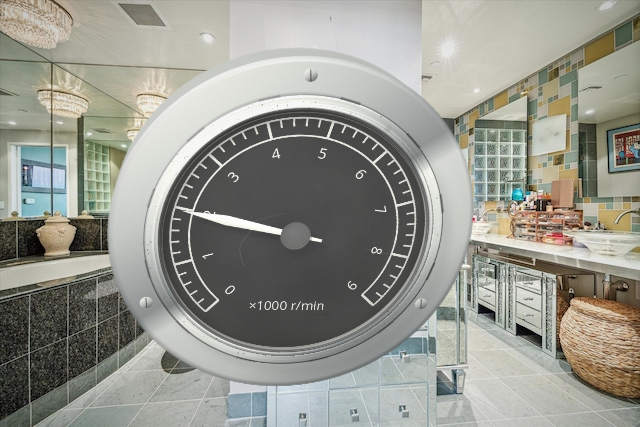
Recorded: 2000 rpm
